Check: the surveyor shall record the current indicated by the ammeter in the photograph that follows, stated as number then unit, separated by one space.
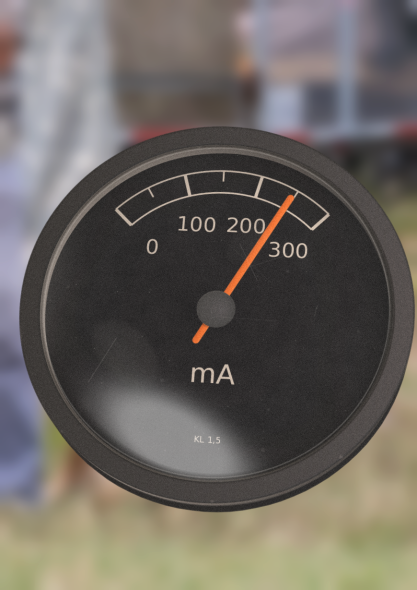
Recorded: 250 mA
